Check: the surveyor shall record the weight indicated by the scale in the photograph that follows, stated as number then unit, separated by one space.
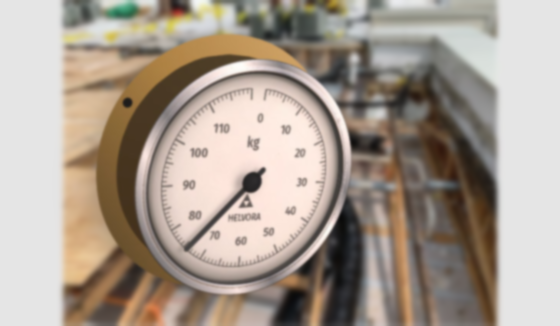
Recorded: 75 kg
